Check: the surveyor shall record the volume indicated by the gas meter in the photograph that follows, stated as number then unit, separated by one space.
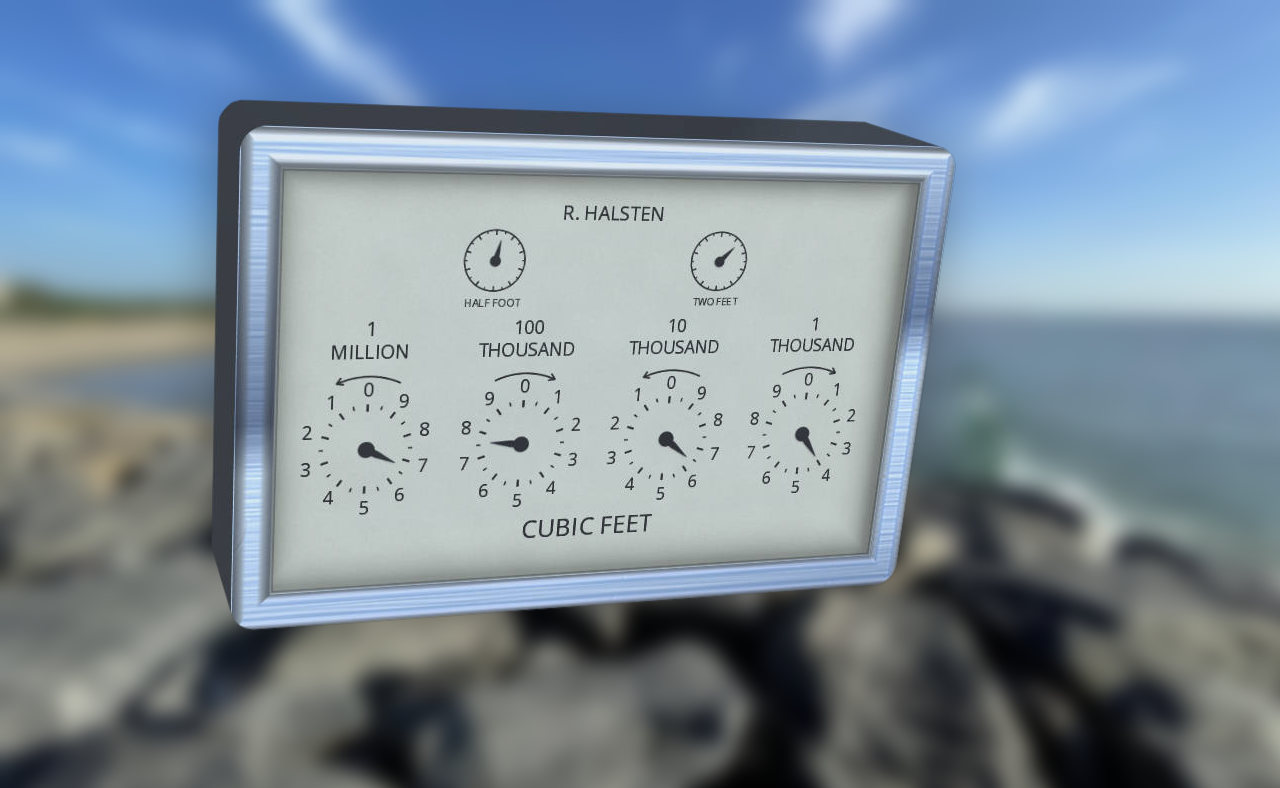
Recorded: 676400 ft³
